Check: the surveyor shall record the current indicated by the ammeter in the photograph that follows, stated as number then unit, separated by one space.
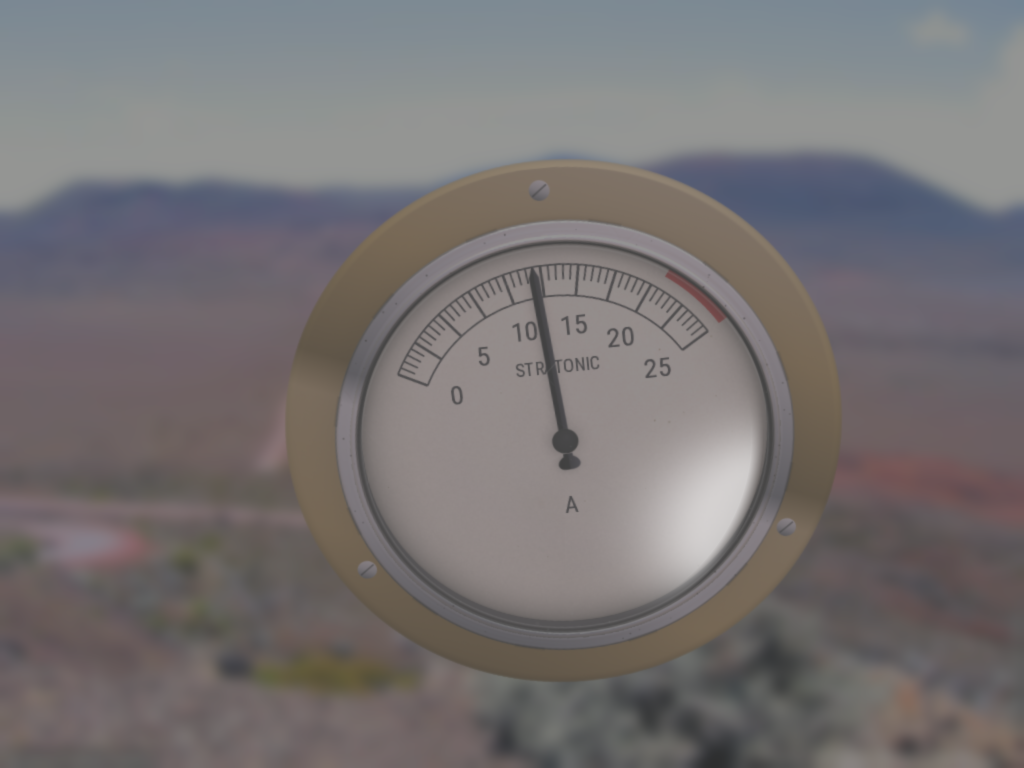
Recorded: 12 A
